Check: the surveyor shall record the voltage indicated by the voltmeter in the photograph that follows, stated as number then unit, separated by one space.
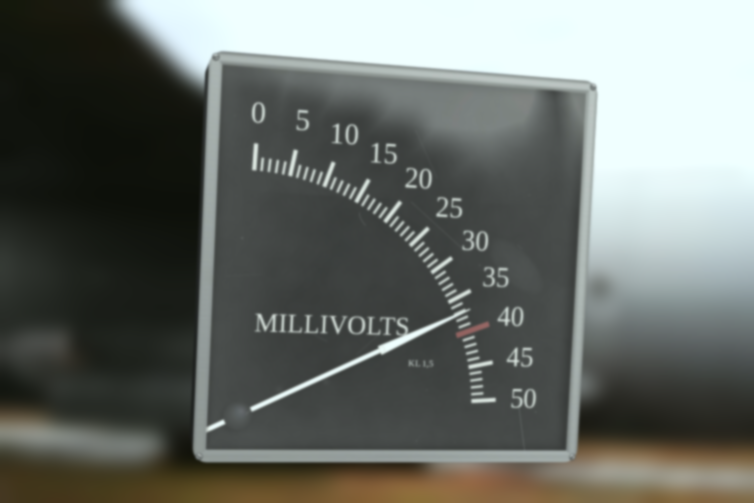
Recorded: 37 mV
